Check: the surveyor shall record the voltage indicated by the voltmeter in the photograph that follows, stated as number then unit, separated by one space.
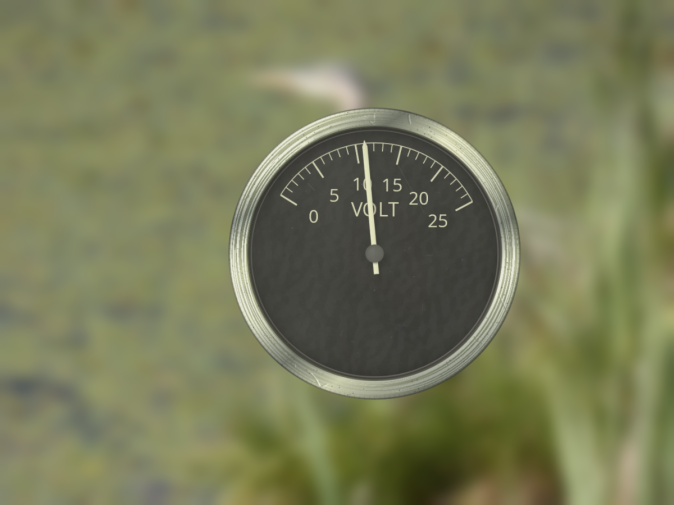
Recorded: 11 V
